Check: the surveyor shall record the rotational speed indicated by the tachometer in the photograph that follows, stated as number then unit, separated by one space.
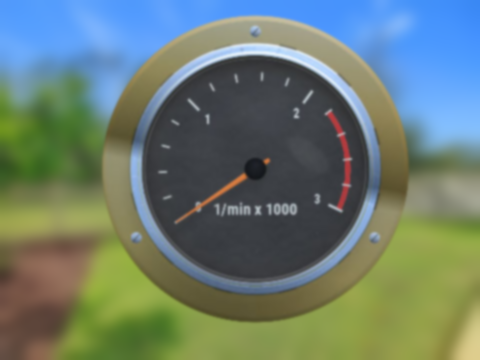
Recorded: 0 rpm
